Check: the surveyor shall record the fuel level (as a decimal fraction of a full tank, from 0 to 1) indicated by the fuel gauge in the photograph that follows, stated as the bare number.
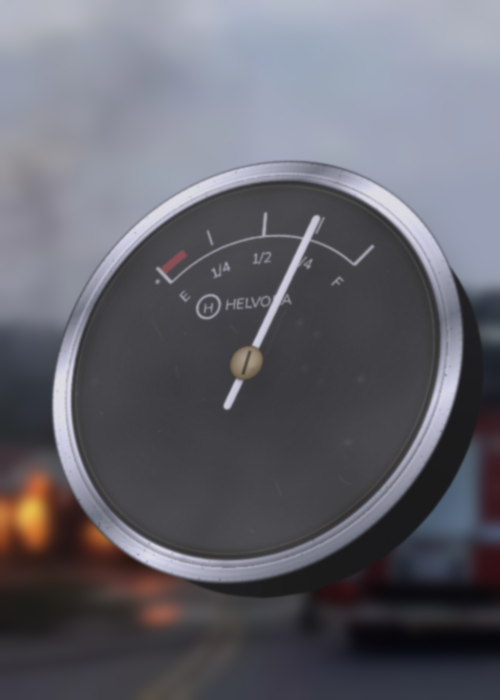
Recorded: 0.75
